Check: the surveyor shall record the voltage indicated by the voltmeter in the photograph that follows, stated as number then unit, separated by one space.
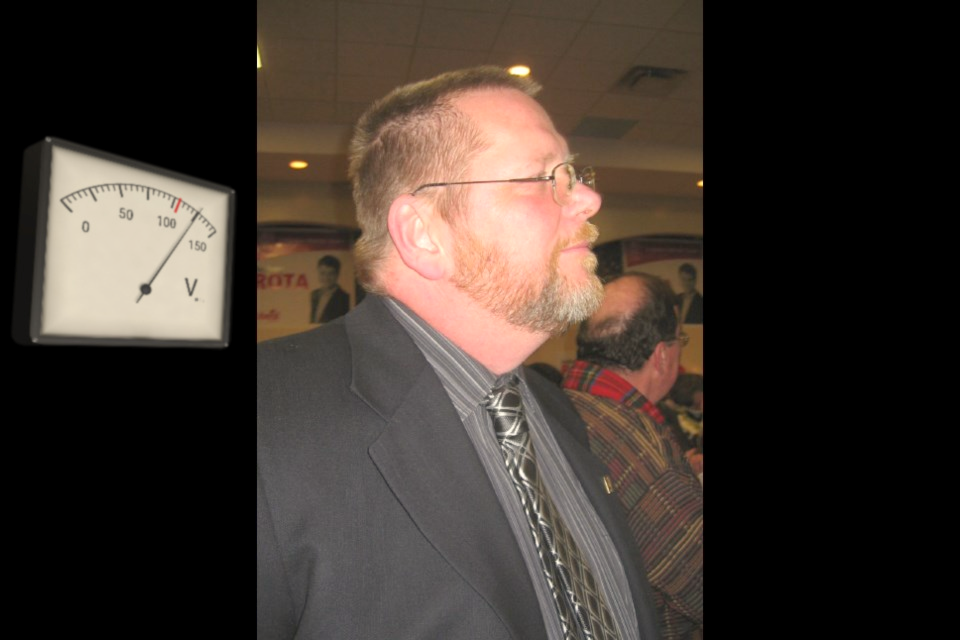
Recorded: 125 V
